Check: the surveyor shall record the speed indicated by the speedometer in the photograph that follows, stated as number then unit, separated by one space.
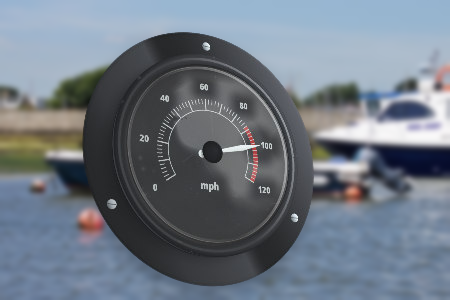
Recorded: 100 mph
